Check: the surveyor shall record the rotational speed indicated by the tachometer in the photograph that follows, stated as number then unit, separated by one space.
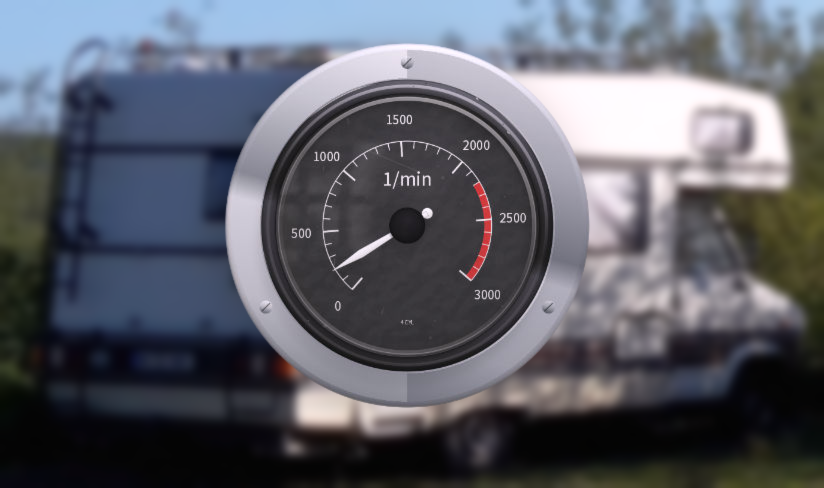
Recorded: 200 rpm
